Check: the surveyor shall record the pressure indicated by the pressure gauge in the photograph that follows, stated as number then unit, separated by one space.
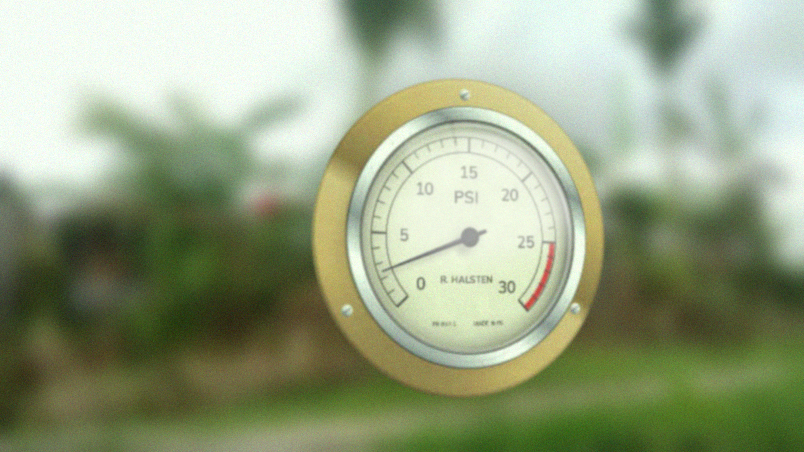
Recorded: 2.5 psi
